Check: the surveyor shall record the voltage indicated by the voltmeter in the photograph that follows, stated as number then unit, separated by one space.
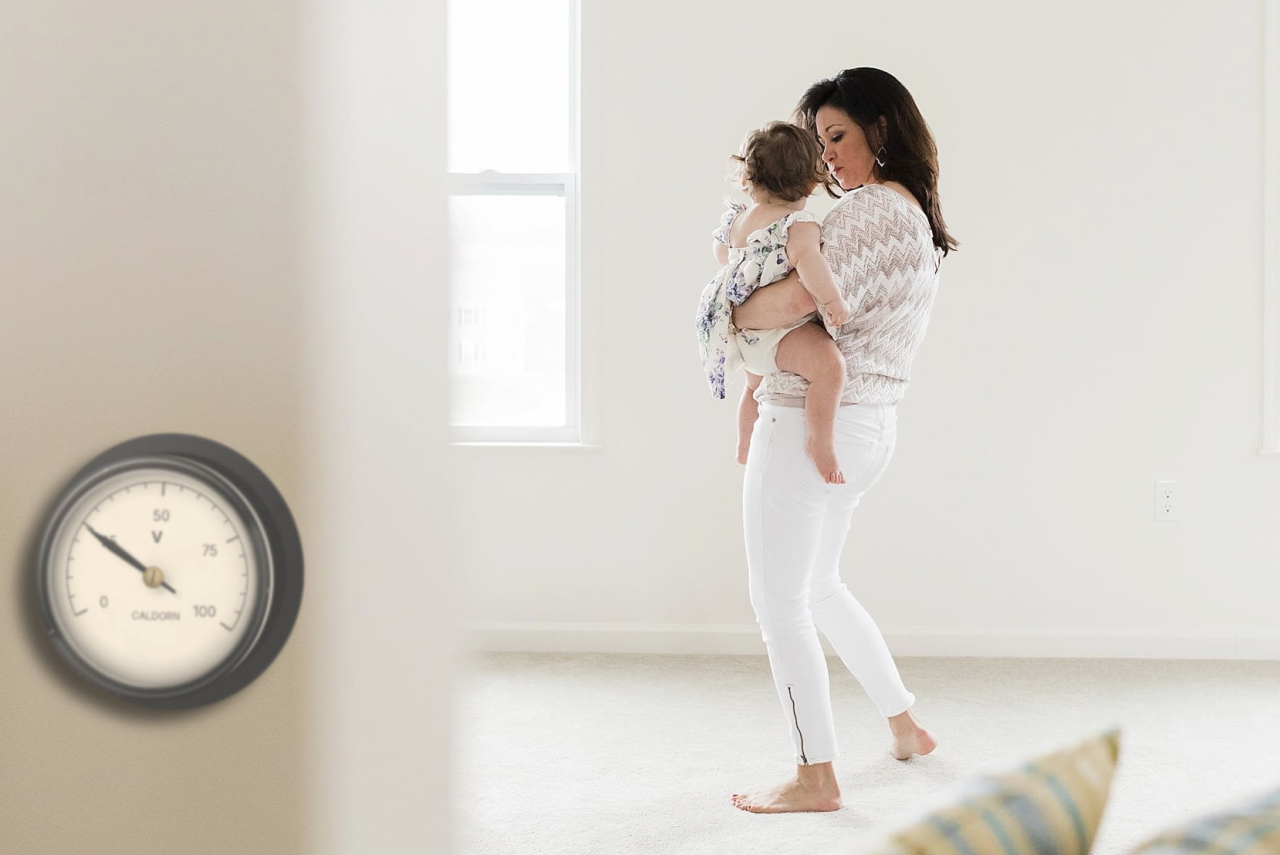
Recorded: 25 V
